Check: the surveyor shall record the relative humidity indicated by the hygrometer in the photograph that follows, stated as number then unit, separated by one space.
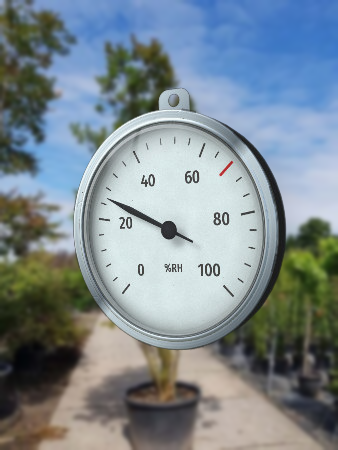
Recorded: 26 %
